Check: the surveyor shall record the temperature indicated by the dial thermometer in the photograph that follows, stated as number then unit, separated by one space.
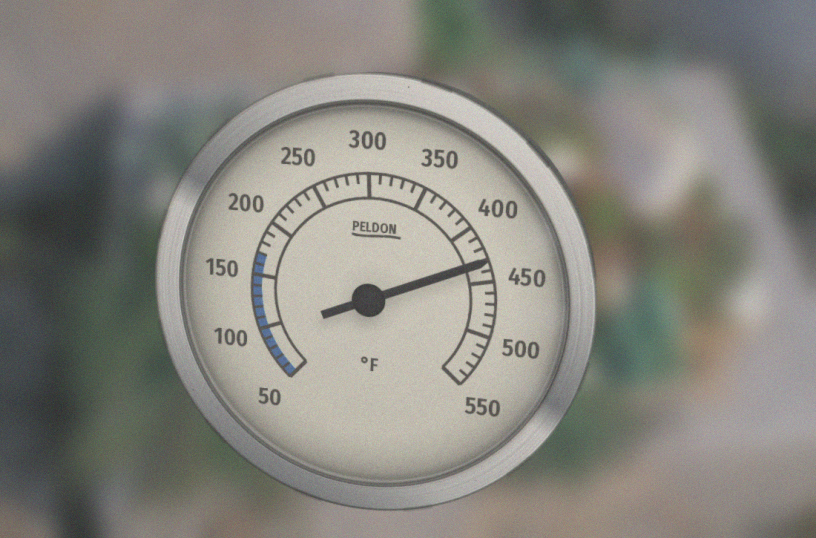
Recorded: 430 °F
